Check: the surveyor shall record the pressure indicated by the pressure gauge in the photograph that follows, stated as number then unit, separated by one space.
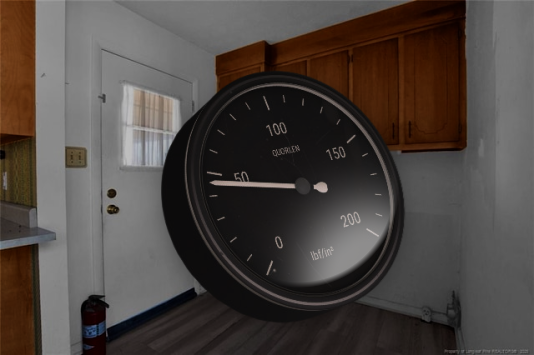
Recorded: 45 psi
